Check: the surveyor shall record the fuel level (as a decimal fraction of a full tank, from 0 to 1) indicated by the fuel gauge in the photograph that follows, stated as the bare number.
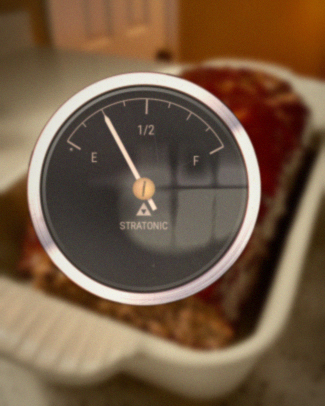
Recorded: 0.25
